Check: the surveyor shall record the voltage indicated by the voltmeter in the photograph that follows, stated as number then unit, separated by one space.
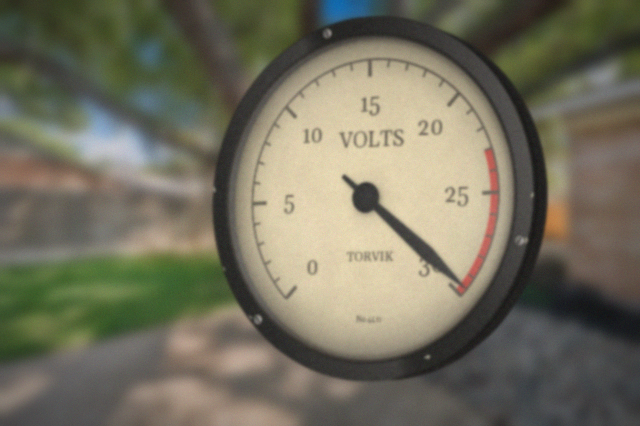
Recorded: 29.5 V
